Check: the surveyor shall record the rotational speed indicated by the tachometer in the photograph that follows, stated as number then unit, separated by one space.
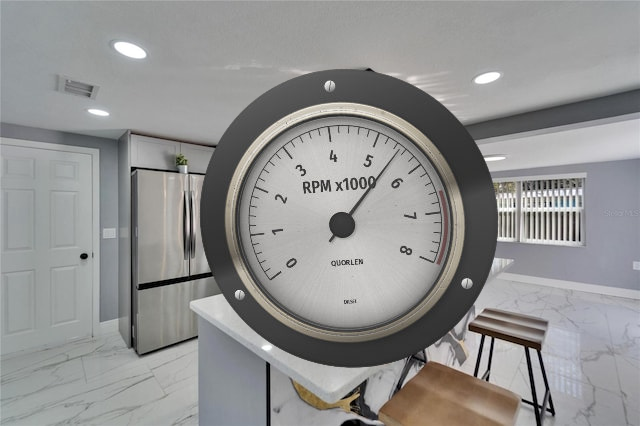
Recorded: 5500 rpm
